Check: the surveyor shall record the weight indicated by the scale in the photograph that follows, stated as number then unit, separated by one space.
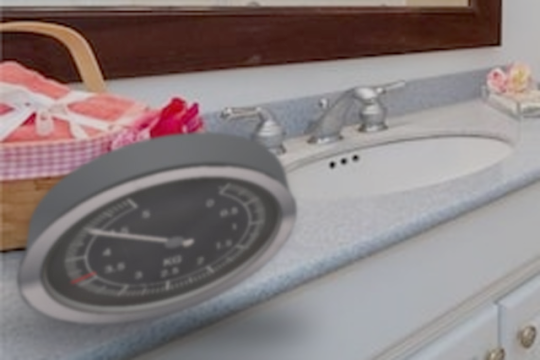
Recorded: 4.5 kg
